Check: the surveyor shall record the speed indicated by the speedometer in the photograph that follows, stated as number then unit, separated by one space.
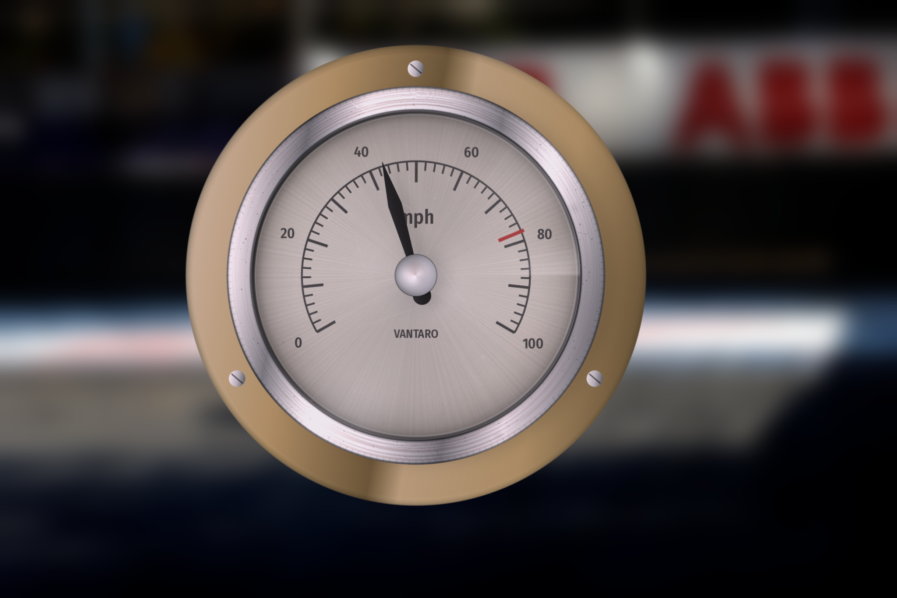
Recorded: 43 mph
